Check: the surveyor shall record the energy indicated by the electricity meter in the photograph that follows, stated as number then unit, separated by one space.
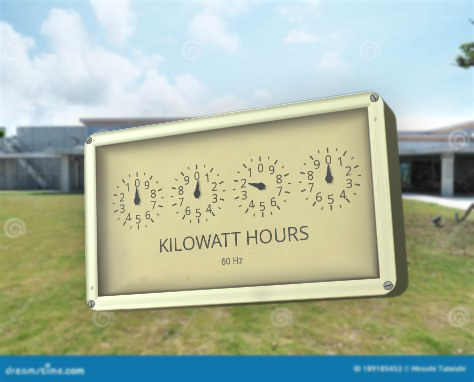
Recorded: 20 kWh
